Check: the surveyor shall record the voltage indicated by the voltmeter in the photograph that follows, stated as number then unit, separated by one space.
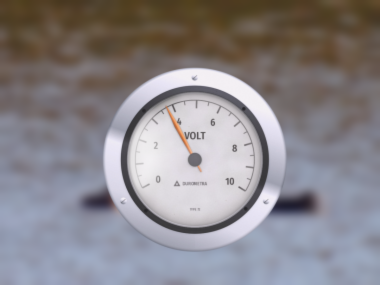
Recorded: 3.75 V
